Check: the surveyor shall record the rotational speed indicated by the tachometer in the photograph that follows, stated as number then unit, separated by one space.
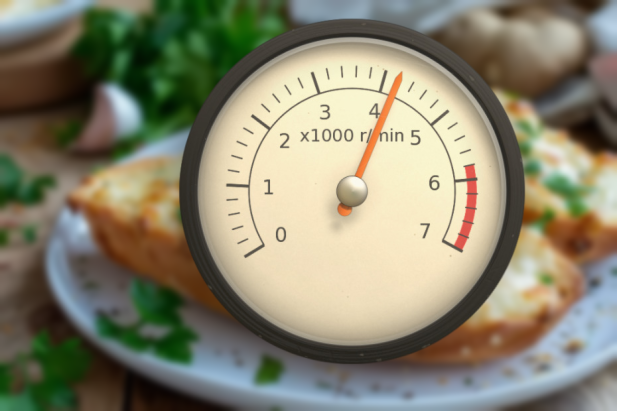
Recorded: 4200 rpm
